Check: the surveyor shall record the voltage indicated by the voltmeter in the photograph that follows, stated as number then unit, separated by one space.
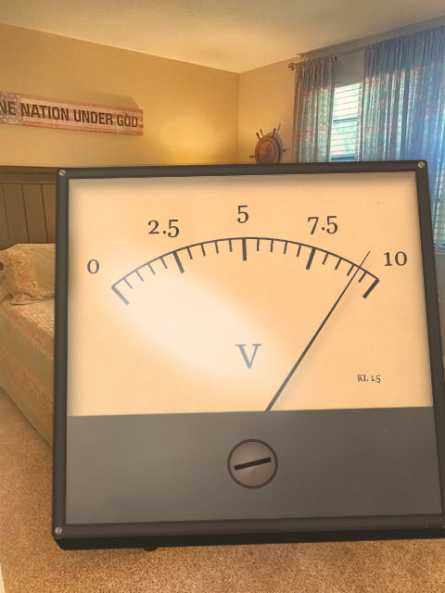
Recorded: 9.25 V
